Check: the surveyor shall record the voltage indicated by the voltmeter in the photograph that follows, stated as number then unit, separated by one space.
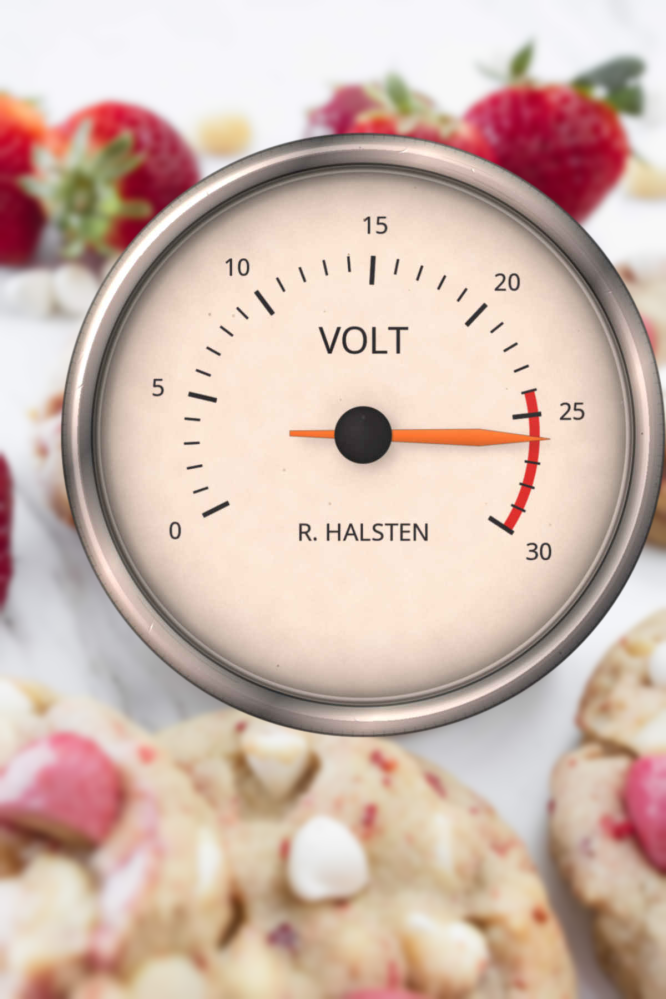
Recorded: 26 V
